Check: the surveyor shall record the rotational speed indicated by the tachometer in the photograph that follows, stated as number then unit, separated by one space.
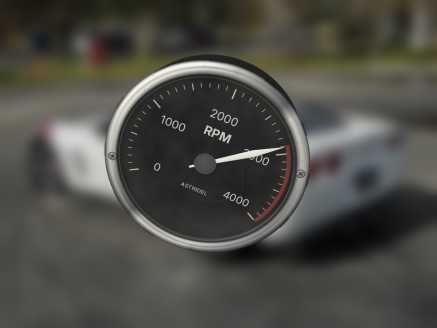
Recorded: 2900 rpm
